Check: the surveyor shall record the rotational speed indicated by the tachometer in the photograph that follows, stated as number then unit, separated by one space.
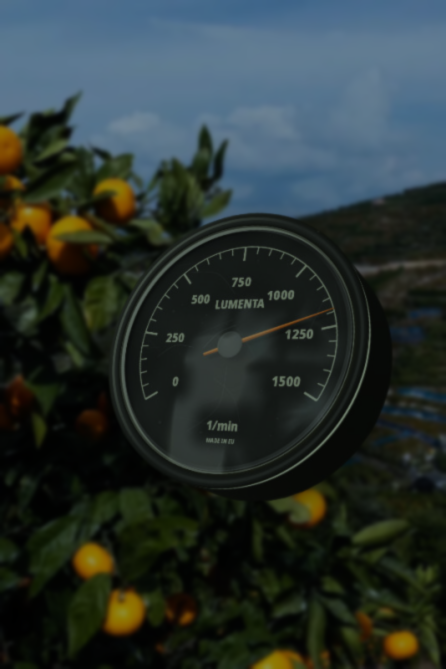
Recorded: 1200 rpm
